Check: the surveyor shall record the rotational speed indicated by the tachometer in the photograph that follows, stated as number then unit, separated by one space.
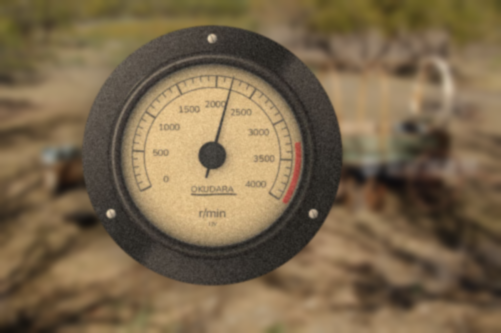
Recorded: 2200 rpm
